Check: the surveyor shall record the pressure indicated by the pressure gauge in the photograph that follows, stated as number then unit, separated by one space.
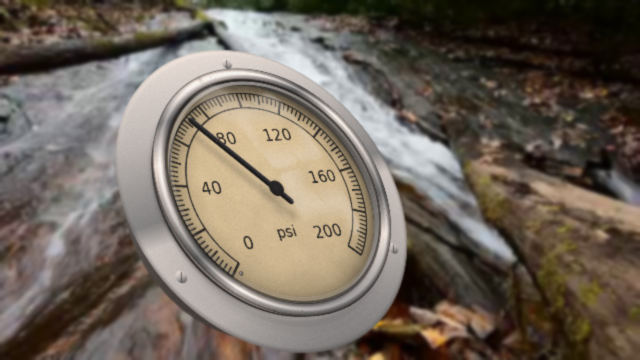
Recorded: 70 psi
